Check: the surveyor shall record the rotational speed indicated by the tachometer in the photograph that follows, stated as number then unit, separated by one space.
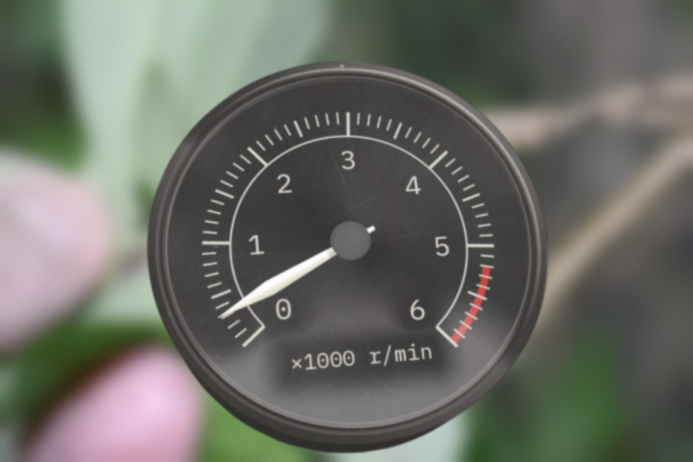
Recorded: 300 rpm
